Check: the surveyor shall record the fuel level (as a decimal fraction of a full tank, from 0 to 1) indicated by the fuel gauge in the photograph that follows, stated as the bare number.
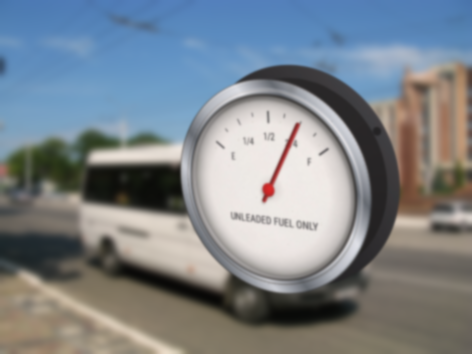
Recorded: 0.75
